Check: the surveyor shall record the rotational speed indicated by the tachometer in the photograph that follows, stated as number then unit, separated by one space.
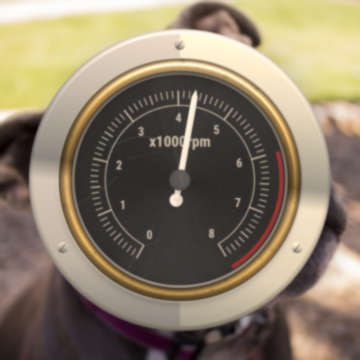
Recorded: 4300 rpm
